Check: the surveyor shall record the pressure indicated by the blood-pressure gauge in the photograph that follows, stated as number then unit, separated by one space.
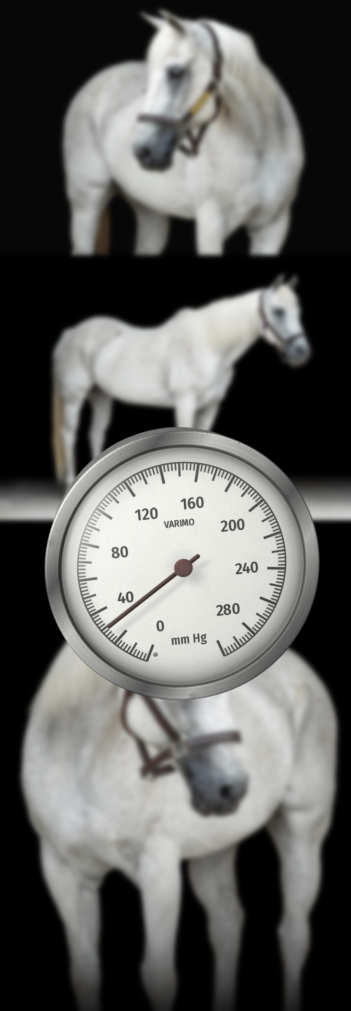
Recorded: 30 mmHg
